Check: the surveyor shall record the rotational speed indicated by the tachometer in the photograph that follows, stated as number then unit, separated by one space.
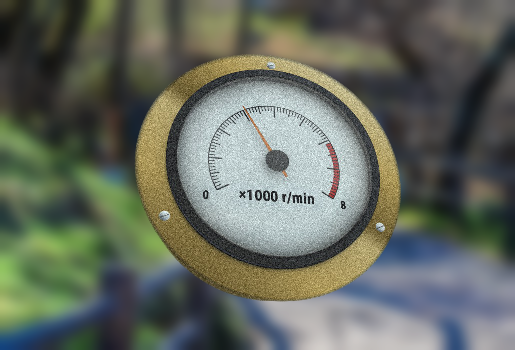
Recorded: 3000 rpm
